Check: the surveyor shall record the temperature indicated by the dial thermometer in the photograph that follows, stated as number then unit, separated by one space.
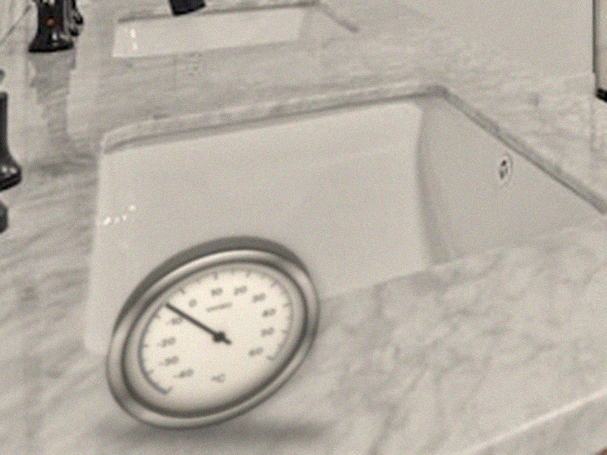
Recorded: -5 °C
